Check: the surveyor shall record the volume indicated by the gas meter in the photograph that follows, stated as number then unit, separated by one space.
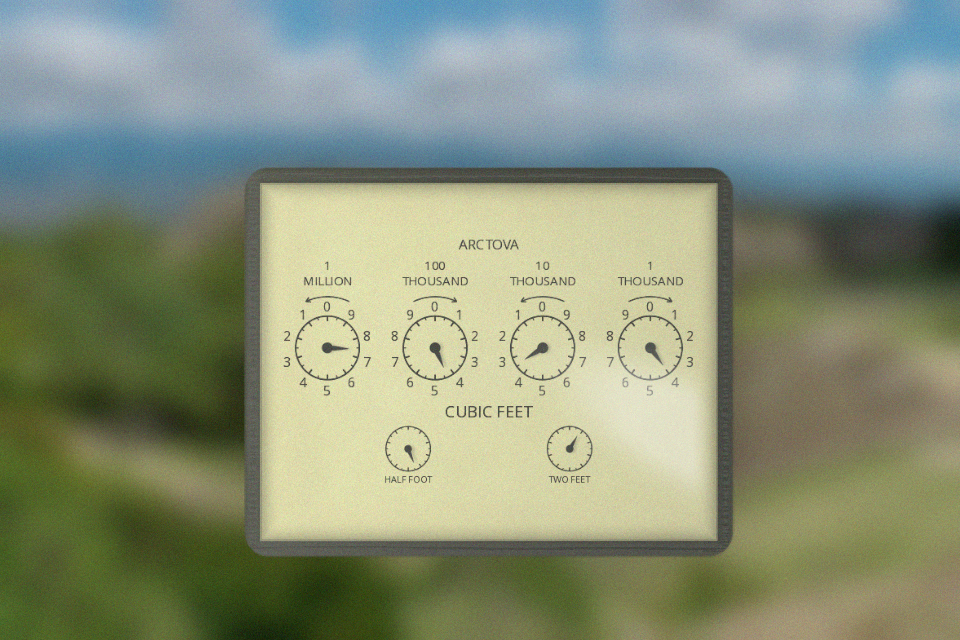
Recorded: 743400 ft³
